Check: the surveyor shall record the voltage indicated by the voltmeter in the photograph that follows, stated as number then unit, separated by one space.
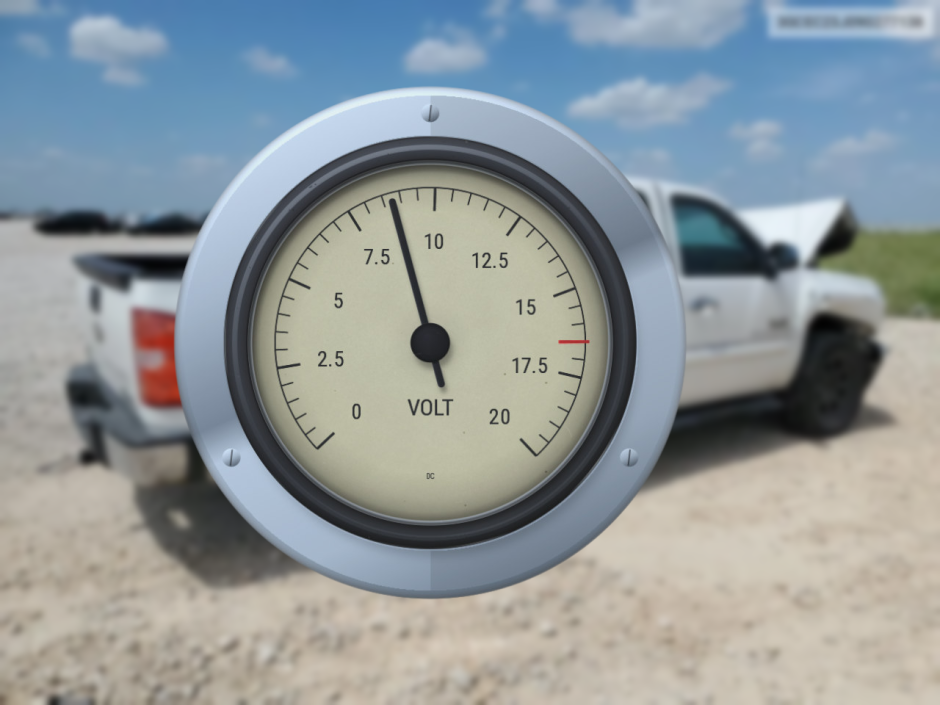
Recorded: 8.75 V
